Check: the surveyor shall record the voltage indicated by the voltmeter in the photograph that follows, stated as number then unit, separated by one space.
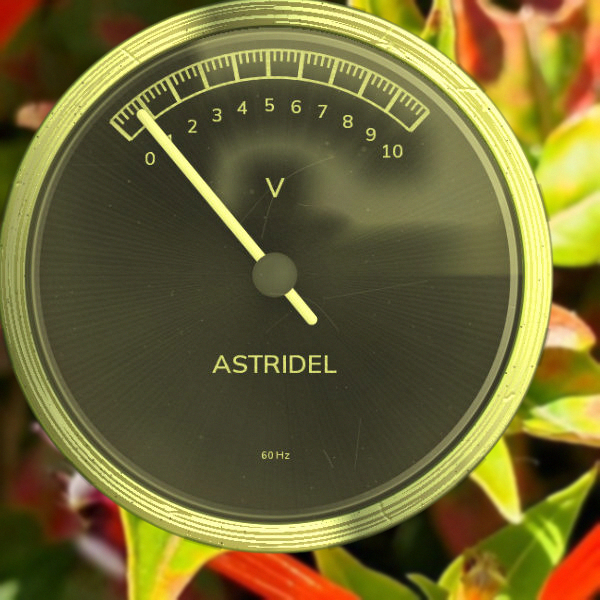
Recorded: 0.8 V
